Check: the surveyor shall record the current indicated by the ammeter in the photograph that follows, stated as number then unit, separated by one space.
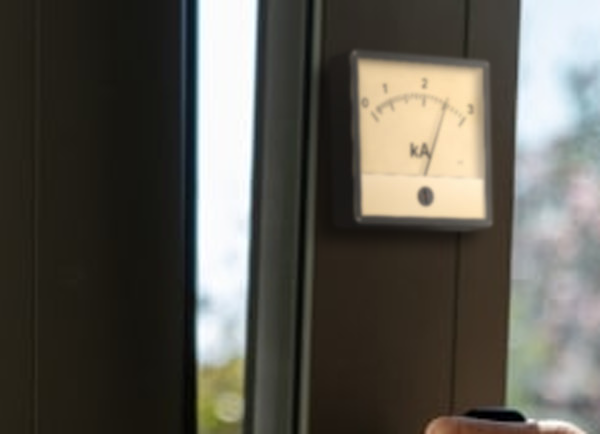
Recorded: 2.5 kA
